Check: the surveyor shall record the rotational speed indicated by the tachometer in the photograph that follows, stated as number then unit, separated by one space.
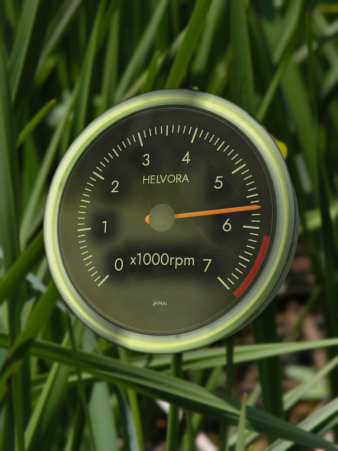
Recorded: 5700 rpm
